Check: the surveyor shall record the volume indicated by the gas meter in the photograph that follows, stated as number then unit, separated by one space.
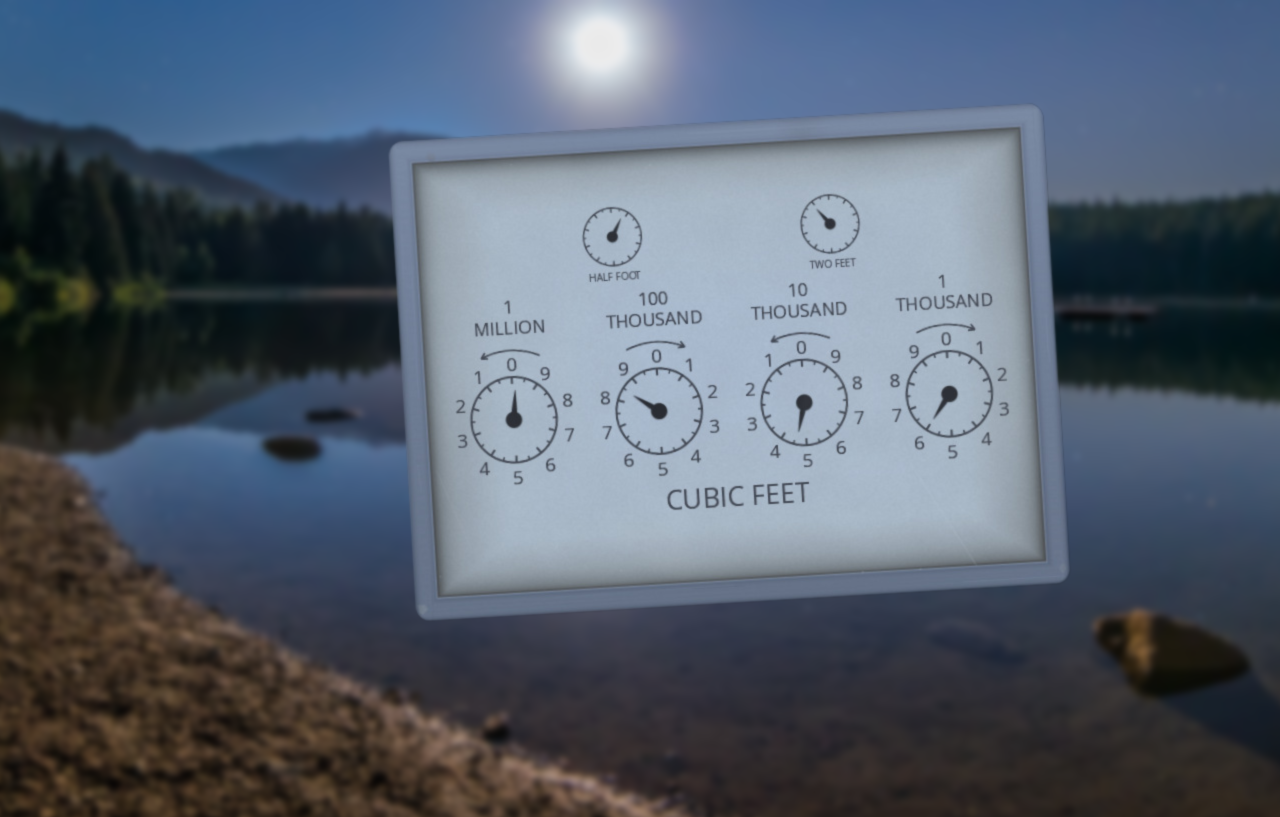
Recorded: 984600 ft³
